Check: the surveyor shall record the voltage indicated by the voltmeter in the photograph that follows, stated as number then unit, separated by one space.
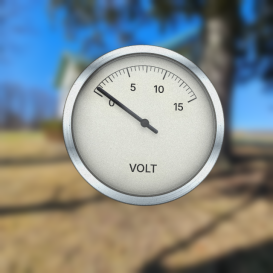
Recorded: 0.5 V
